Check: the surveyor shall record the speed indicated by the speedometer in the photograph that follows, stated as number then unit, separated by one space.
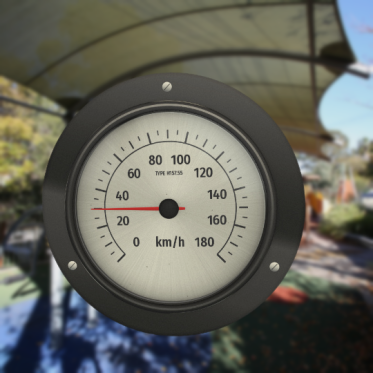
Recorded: 30 km/h
